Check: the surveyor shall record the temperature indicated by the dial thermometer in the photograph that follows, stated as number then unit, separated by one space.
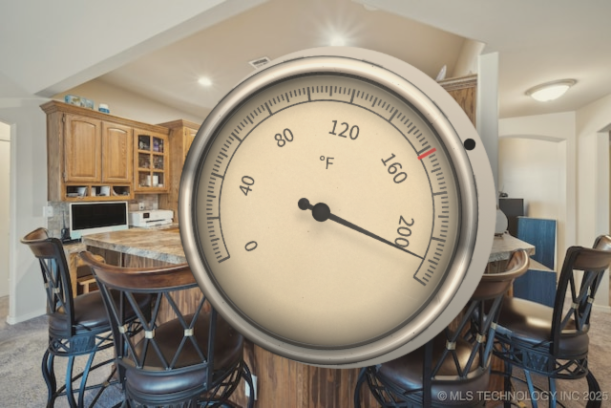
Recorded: 210 °F
